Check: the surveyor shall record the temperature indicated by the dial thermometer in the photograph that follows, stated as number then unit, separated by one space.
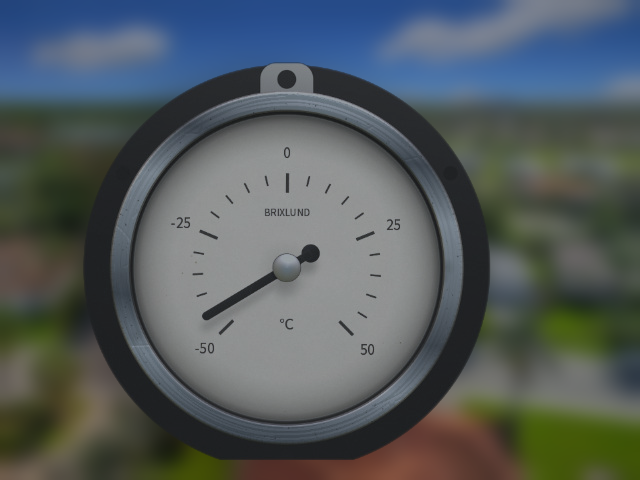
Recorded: -45 °C
